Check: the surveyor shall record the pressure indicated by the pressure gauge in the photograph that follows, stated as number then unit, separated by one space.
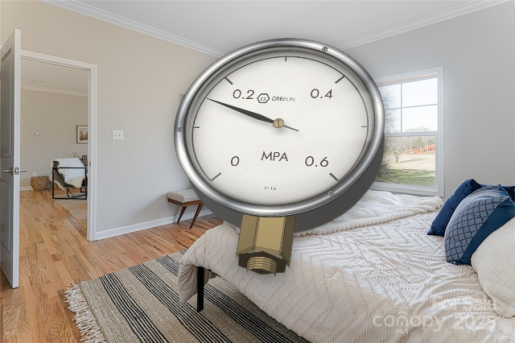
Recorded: 0.15 MPa
